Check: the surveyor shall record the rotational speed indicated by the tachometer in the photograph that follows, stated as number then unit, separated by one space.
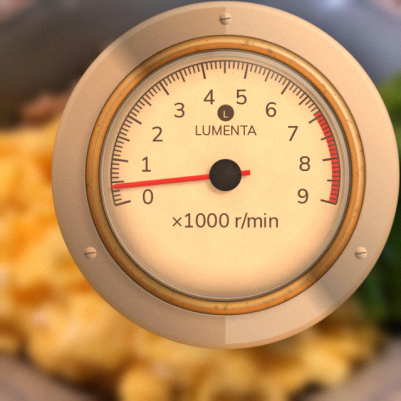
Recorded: 400 rpm
